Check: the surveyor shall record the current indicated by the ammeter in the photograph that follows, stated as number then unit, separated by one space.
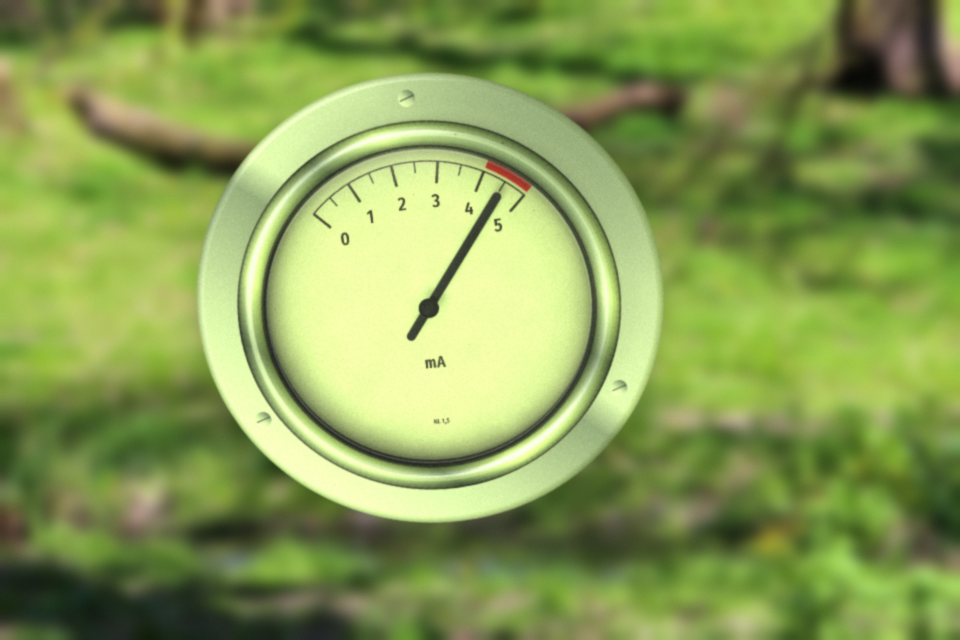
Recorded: 4.5 mA
